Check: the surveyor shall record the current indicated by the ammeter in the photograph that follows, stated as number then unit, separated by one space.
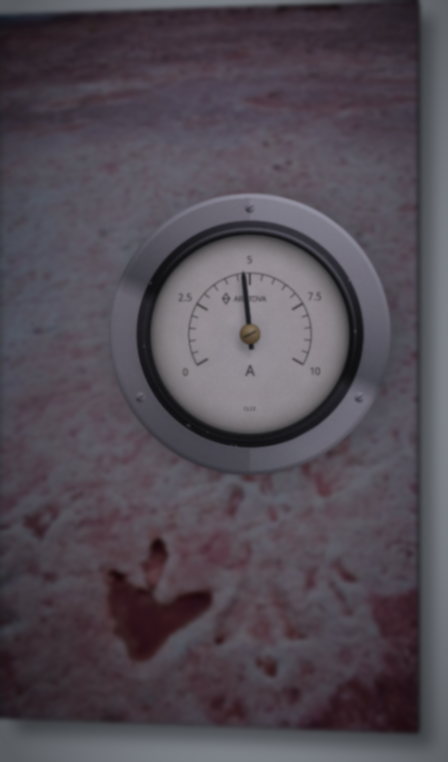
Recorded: 4.75 A
